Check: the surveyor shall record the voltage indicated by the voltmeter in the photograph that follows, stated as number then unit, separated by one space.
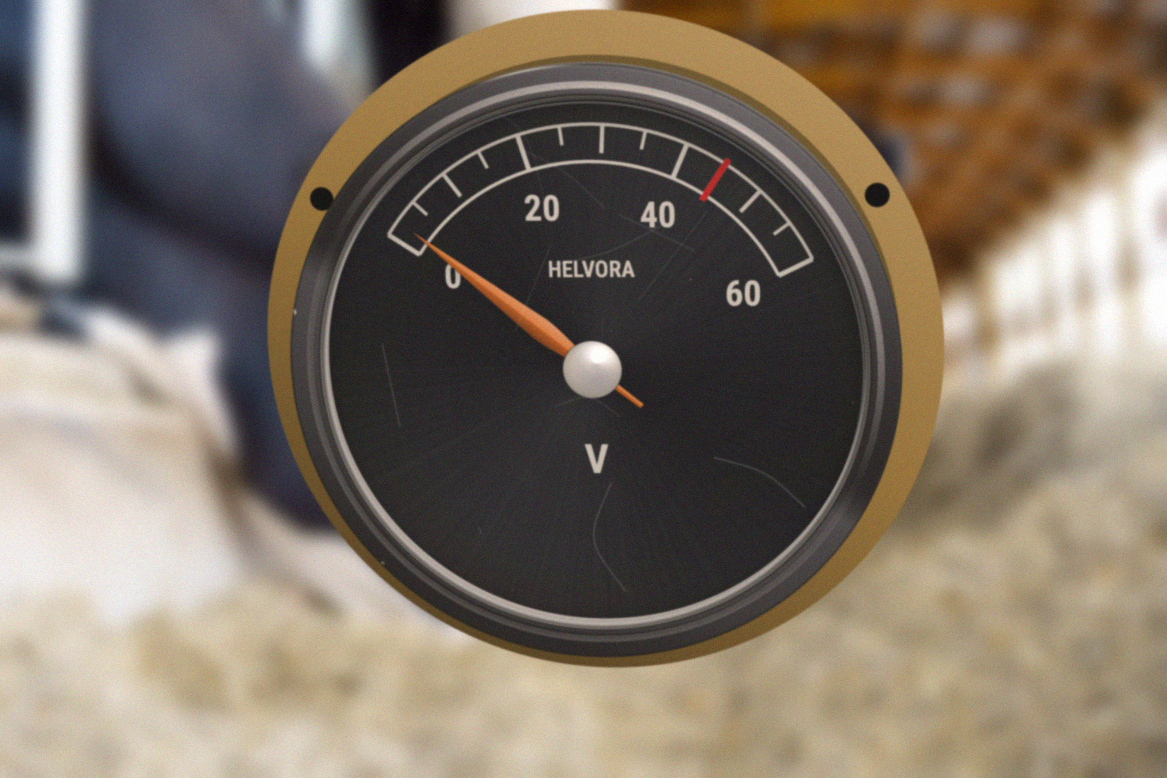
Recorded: 2.5 V
